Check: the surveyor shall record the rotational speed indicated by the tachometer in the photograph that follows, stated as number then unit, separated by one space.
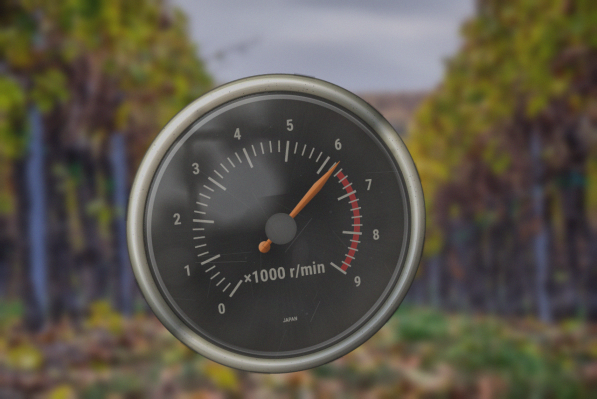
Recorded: 6200 rpm
